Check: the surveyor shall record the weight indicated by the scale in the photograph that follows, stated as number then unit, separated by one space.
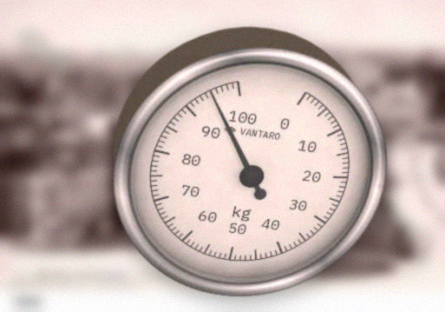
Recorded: 95 kg
